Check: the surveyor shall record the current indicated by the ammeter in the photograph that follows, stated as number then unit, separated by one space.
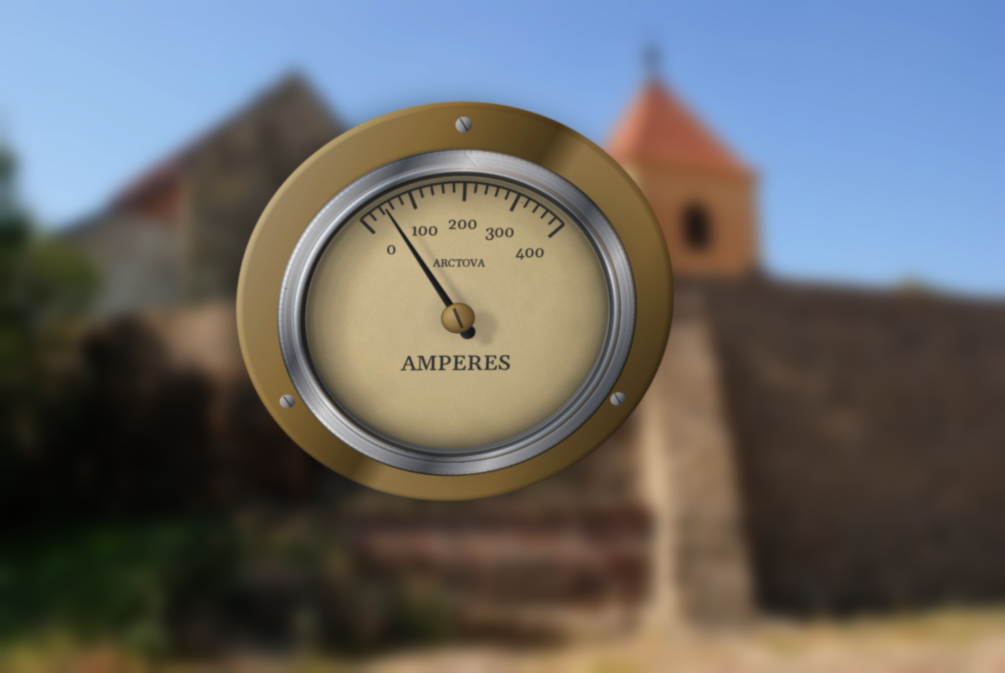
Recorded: 50 A
